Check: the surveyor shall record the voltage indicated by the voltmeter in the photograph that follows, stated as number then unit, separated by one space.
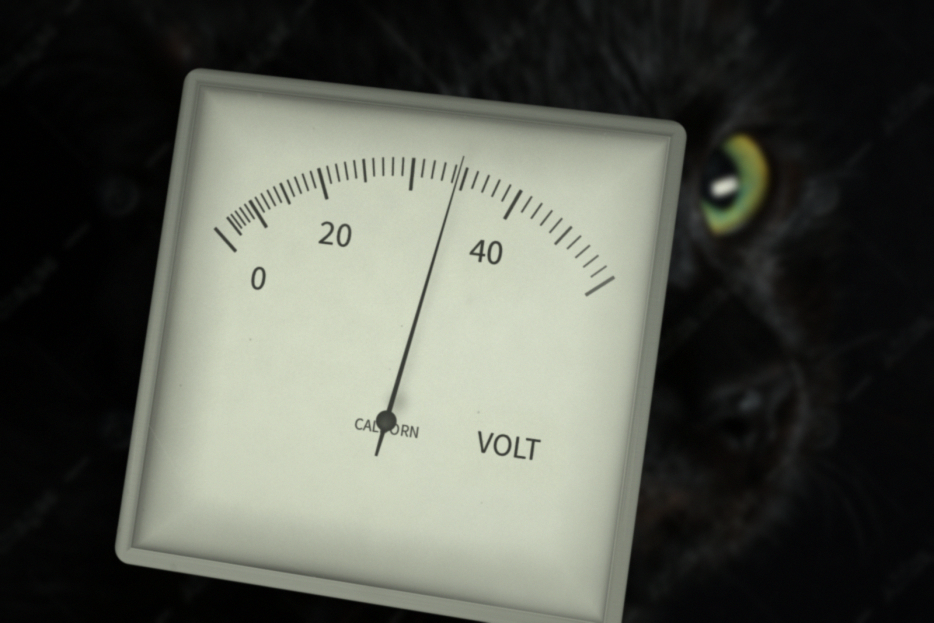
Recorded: 34.5 V
